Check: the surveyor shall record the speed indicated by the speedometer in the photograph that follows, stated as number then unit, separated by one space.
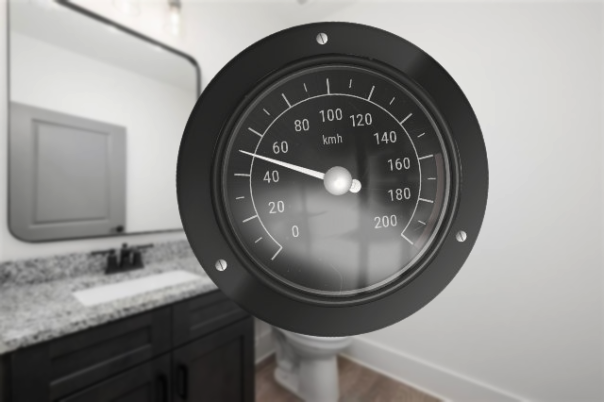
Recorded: 50 km/h
